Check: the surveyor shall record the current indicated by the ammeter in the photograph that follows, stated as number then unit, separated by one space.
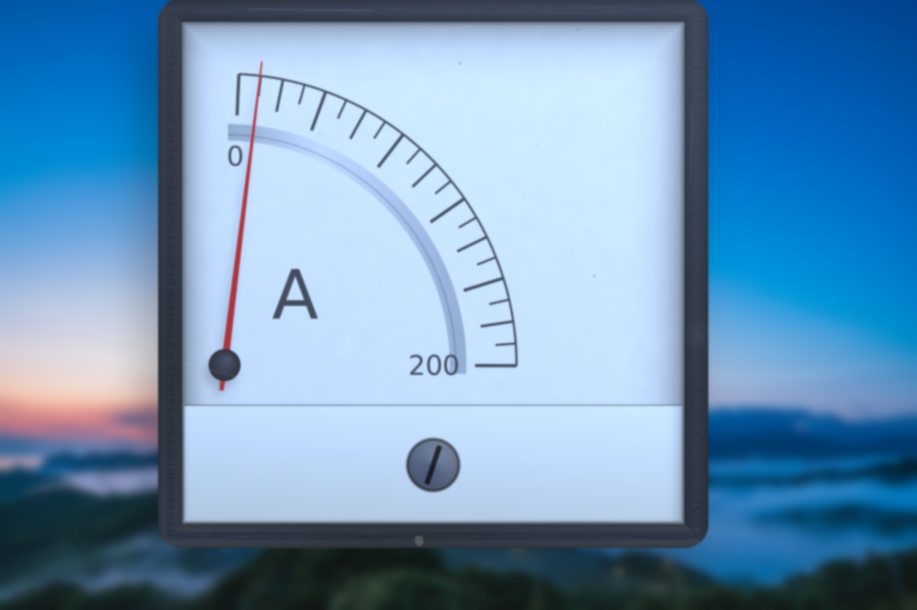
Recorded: 10 A
